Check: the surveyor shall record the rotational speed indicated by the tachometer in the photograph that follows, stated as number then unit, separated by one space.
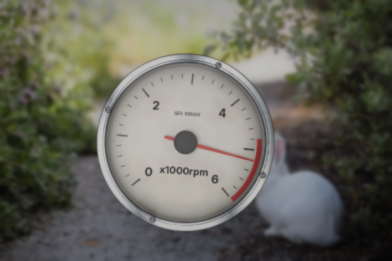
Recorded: 5200 rpm
